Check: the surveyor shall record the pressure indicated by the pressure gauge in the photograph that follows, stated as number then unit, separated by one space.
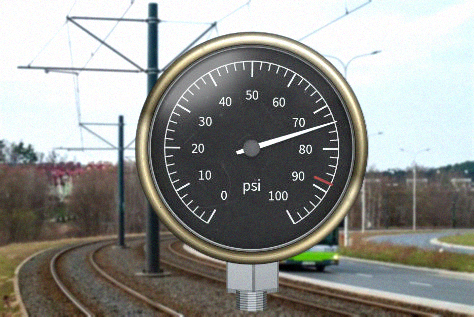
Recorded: 74 psi
